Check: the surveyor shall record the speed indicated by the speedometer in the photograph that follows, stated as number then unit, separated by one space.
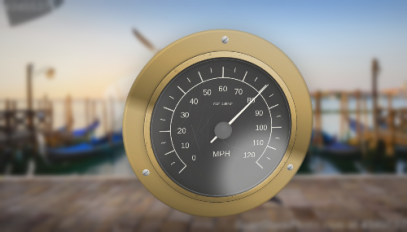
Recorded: 80 mph
